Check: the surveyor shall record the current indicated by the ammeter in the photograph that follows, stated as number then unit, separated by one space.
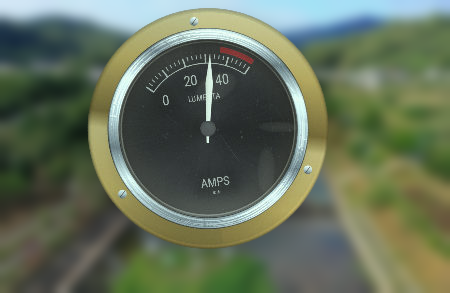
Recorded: 32 A
